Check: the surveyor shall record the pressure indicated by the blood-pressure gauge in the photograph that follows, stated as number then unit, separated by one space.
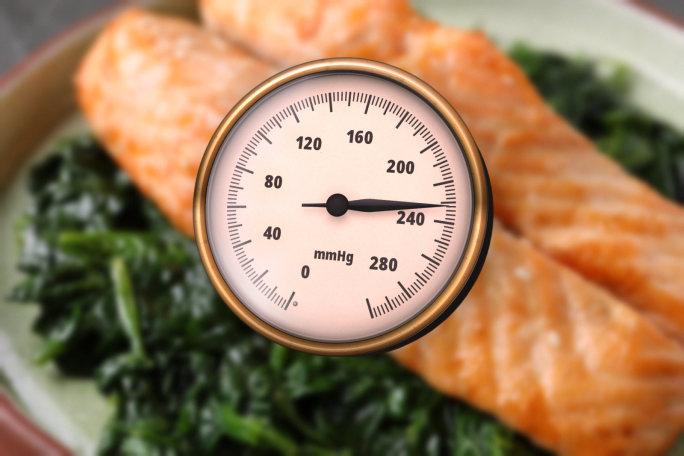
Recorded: 232 mmHg
